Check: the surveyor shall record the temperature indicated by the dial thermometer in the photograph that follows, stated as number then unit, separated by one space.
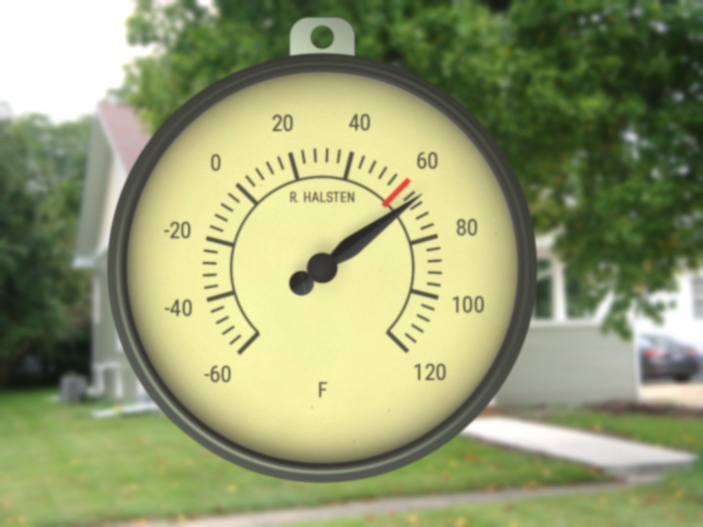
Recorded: 66 °F
